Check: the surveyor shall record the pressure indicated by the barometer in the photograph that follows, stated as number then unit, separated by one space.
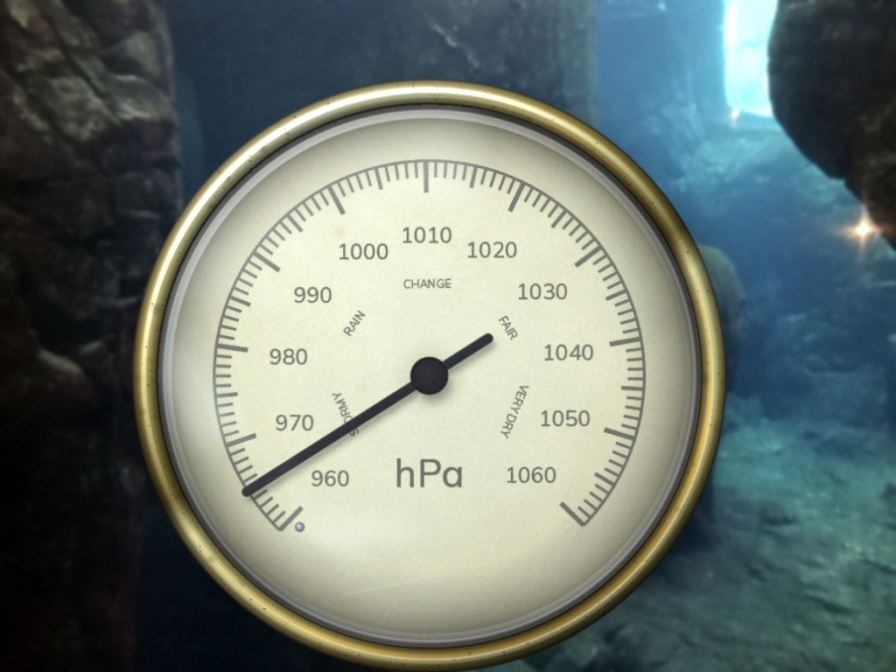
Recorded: 965 hPa
